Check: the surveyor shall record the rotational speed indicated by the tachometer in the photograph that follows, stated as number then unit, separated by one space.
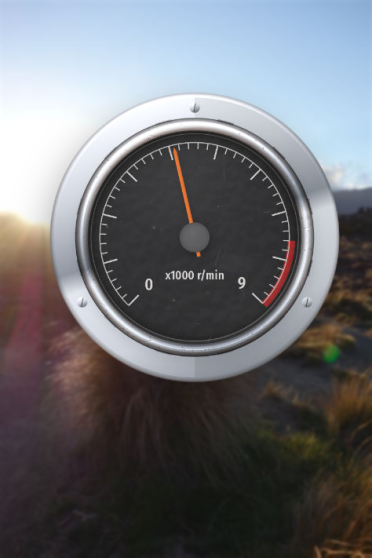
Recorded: 4100 rpm
